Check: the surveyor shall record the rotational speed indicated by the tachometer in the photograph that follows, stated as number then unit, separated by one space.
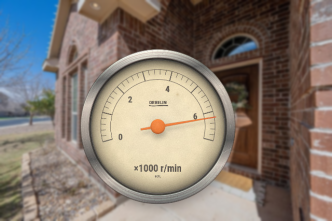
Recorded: 6200 rpm
